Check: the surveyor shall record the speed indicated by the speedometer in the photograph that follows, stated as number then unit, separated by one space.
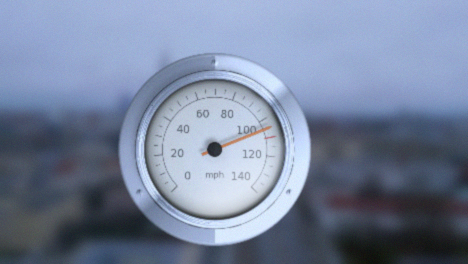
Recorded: 105 mph
